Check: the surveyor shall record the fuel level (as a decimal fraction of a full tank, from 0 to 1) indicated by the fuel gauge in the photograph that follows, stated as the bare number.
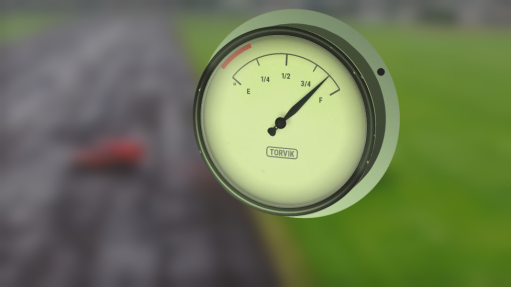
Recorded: 0.875
